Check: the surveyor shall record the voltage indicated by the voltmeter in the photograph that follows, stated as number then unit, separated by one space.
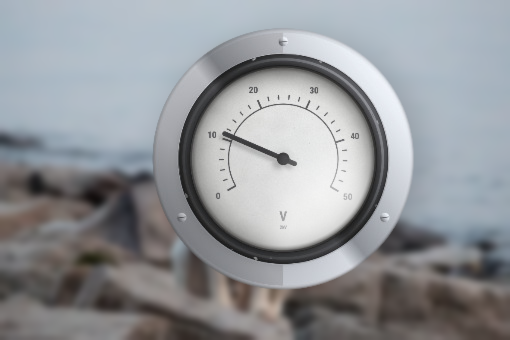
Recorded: 11 V
